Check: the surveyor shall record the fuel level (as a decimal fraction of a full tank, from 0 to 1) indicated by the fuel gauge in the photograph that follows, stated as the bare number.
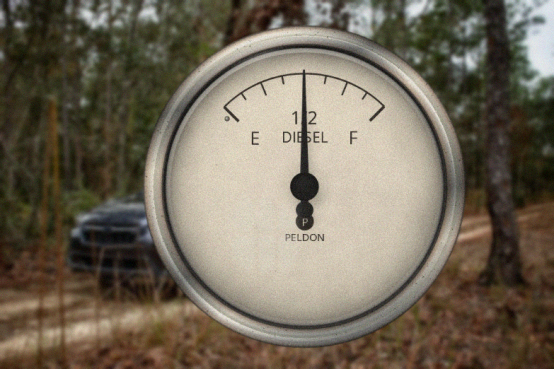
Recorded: 0.5
